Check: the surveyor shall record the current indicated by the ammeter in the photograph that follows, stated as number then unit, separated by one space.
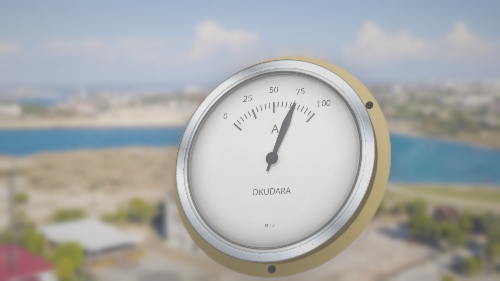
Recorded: 75 A
